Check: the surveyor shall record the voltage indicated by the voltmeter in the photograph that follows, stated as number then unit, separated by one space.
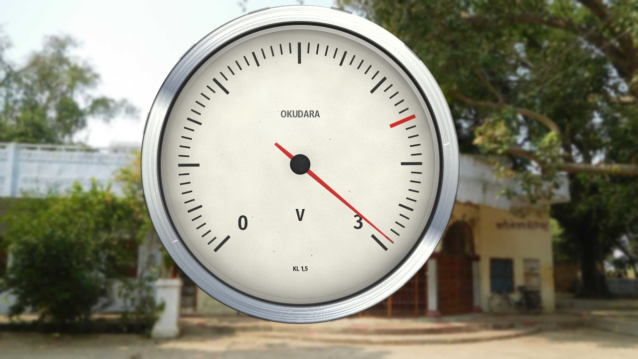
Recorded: 2.95 V
